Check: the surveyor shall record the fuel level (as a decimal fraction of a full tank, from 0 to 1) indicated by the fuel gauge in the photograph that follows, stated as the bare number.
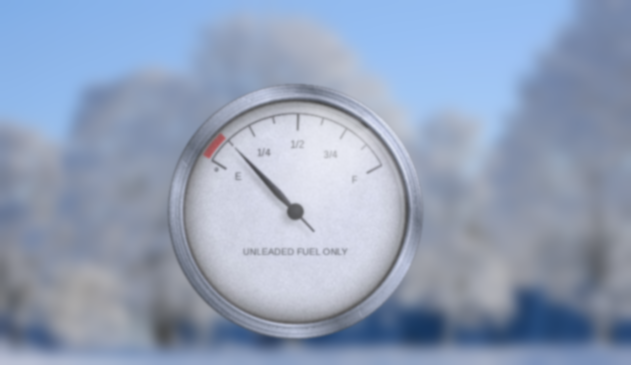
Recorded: 0.125
